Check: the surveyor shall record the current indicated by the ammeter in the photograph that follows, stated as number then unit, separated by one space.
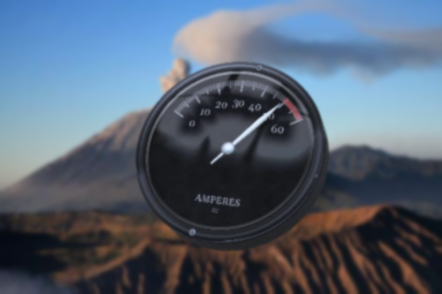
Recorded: 50 A
